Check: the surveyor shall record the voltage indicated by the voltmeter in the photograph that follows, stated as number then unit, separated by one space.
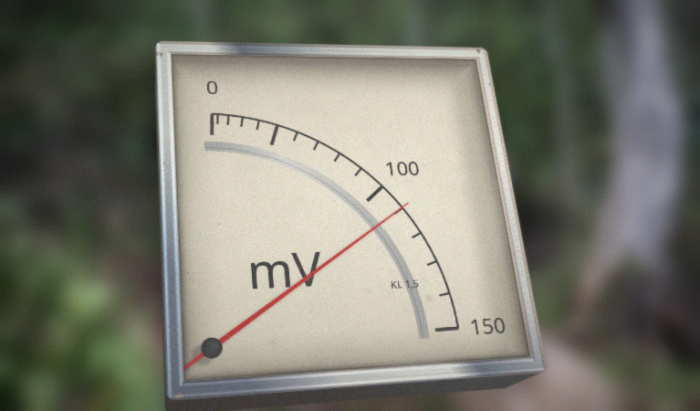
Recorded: 110 mV
